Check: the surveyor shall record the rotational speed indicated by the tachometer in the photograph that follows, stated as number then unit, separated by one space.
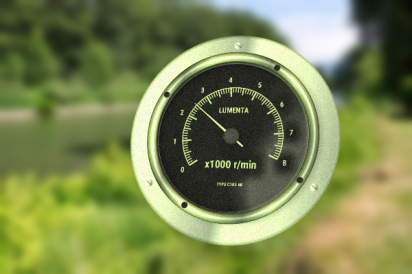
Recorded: 2500 rpm
